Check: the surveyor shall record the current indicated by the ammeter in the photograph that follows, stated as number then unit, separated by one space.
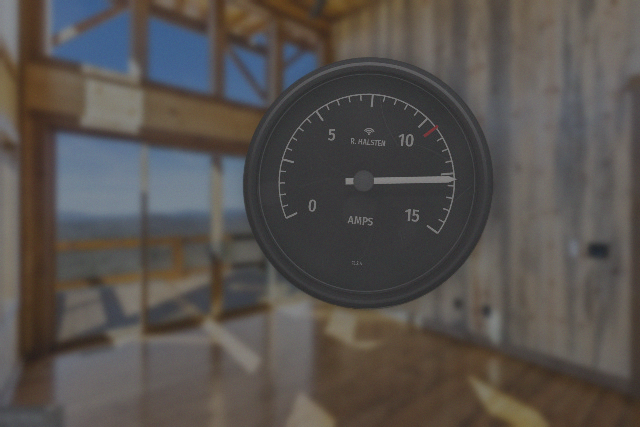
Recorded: 12.75 A
